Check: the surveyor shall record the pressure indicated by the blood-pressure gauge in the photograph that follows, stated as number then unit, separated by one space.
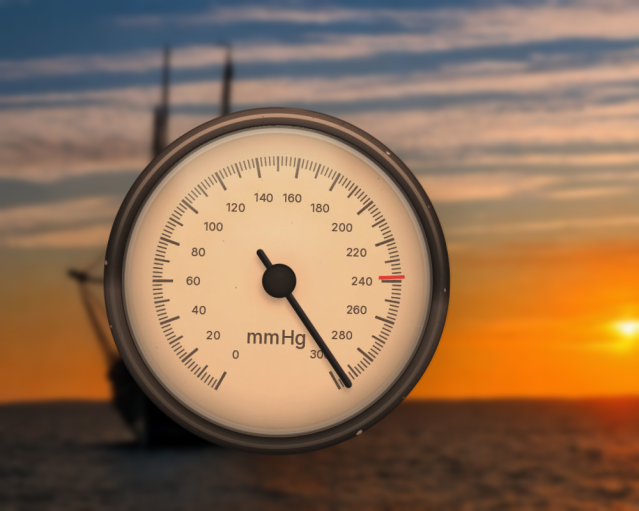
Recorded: 296 mmHg
